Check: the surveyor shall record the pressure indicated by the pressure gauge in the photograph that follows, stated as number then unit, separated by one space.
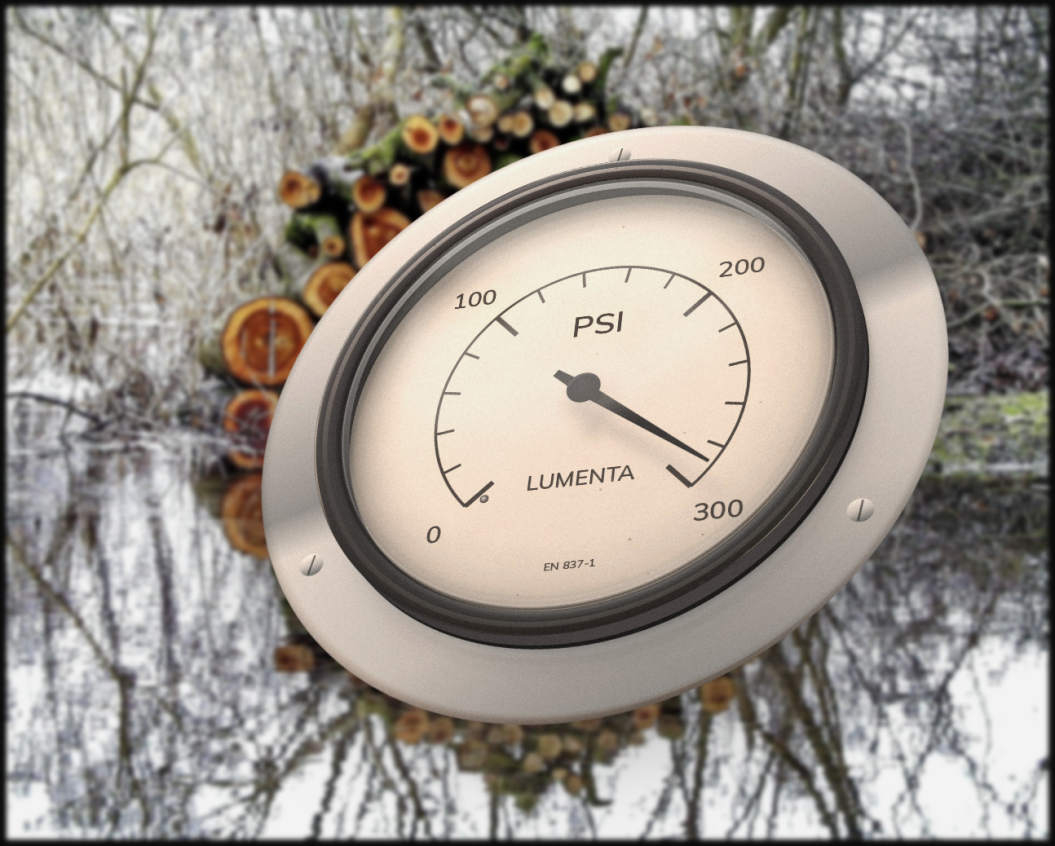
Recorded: 290 psi
